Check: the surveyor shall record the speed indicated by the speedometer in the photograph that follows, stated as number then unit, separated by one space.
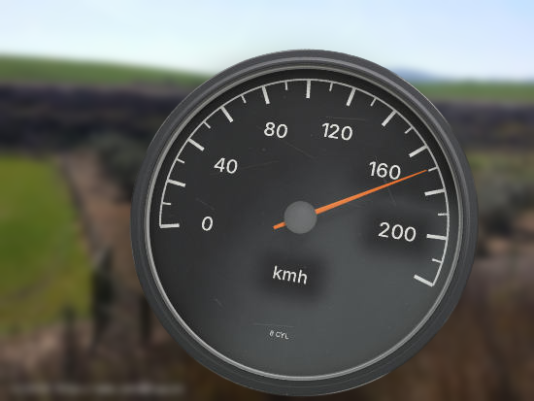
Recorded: 170 km/h
